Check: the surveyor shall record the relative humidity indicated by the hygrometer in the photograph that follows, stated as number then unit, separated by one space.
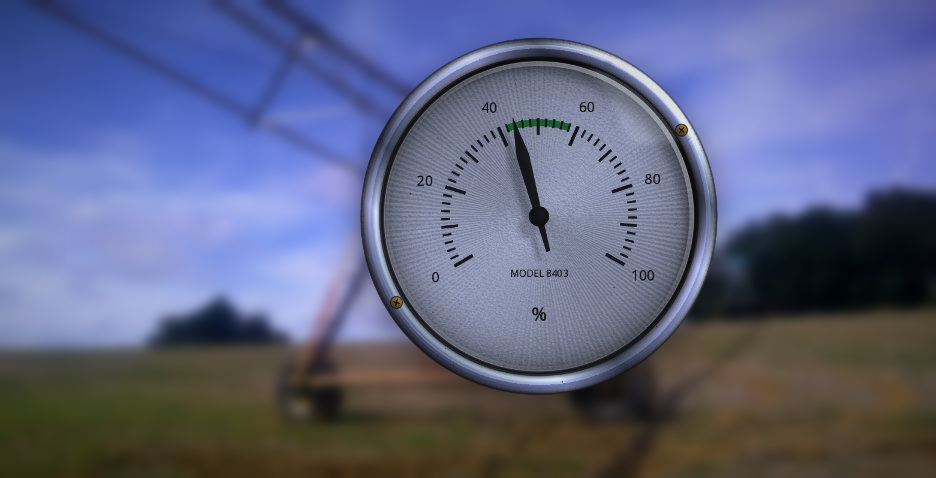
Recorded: 44 %
